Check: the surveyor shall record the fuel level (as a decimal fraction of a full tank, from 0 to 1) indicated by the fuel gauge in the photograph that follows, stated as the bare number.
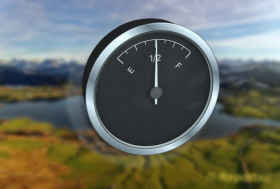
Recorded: 0.5
